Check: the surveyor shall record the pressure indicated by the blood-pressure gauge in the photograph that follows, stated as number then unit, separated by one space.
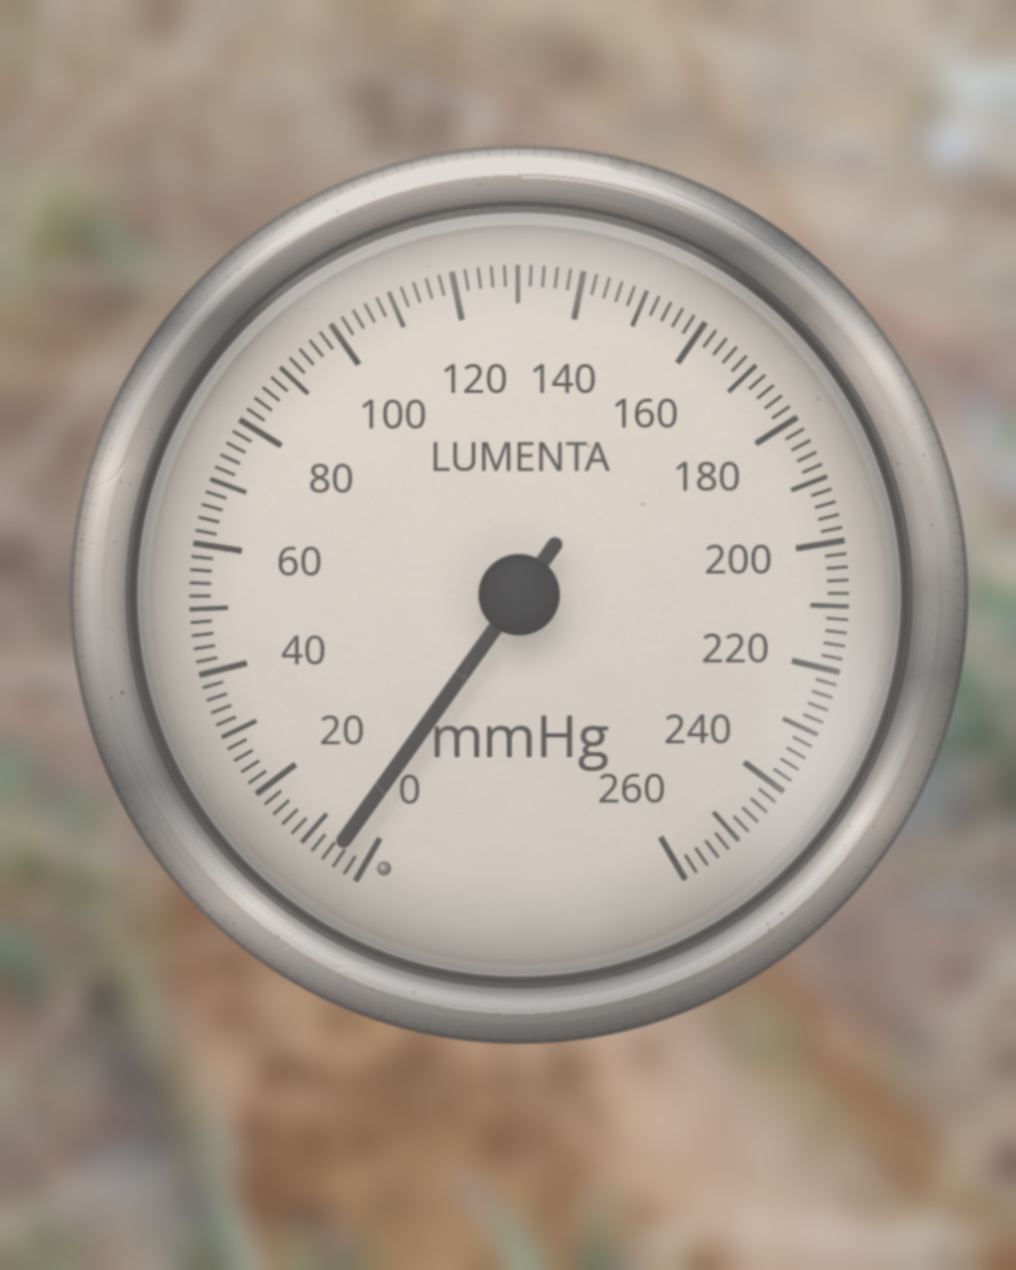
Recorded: 5 mmHg
